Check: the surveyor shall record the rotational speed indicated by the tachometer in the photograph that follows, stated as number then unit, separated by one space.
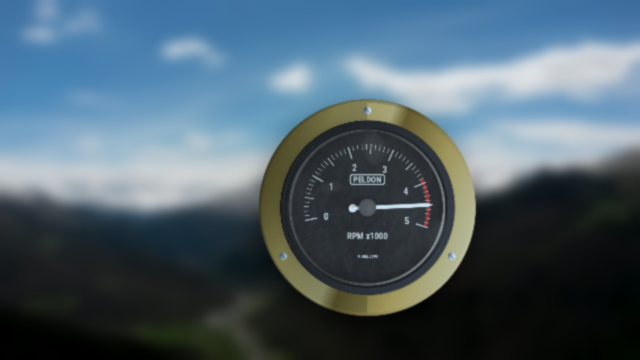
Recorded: 4500 rpm
